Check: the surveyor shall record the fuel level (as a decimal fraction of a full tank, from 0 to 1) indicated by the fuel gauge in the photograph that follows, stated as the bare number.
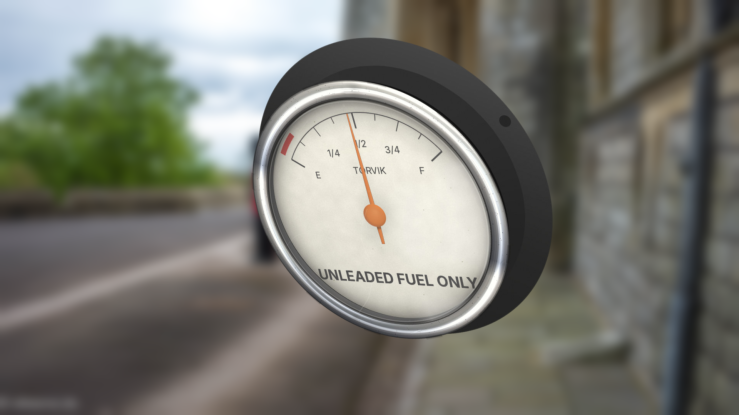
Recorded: 0.5
